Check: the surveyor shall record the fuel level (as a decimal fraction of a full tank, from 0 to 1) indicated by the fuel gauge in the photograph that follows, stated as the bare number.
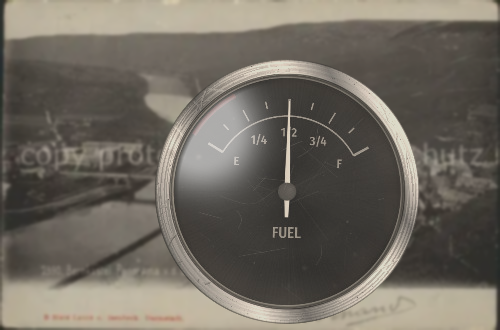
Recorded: 0.5
